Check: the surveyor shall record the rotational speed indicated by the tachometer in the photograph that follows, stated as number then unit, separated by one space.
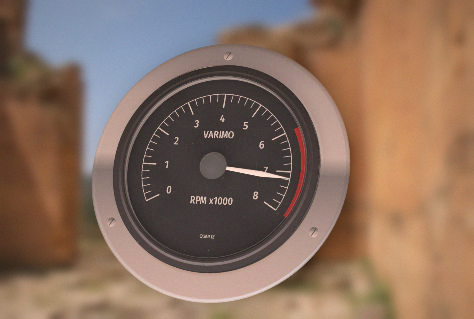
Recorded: 7200 rpm
